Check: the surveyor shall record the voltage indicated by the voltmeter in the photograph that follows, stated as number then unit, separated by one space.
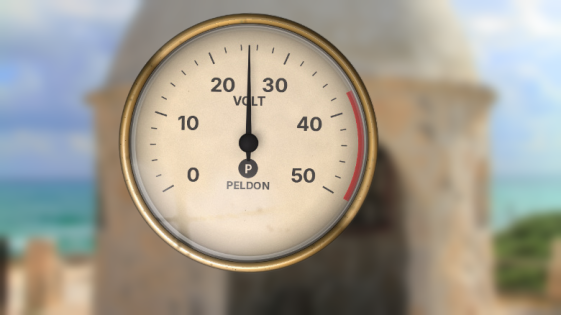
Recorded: 25 V
